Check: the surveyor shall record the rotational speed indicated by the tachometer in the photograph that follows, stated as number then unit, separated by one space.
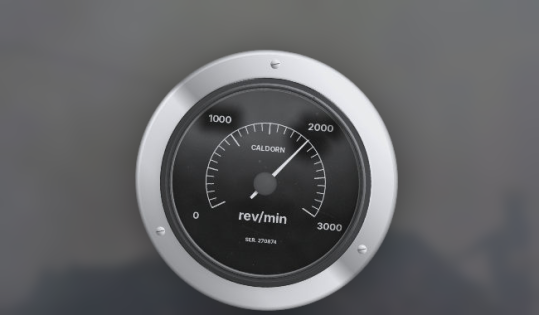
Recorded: 2000 rpm
